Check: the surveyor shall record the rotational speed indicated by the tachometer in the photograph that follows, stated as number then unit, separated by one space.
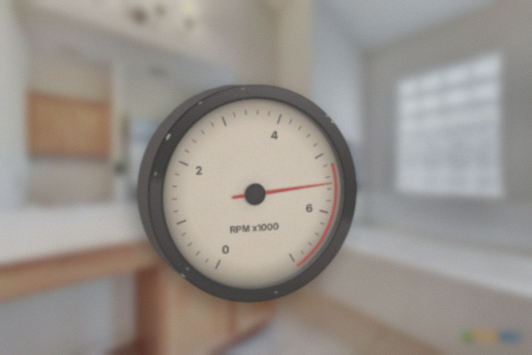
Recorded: 5500 rpm
